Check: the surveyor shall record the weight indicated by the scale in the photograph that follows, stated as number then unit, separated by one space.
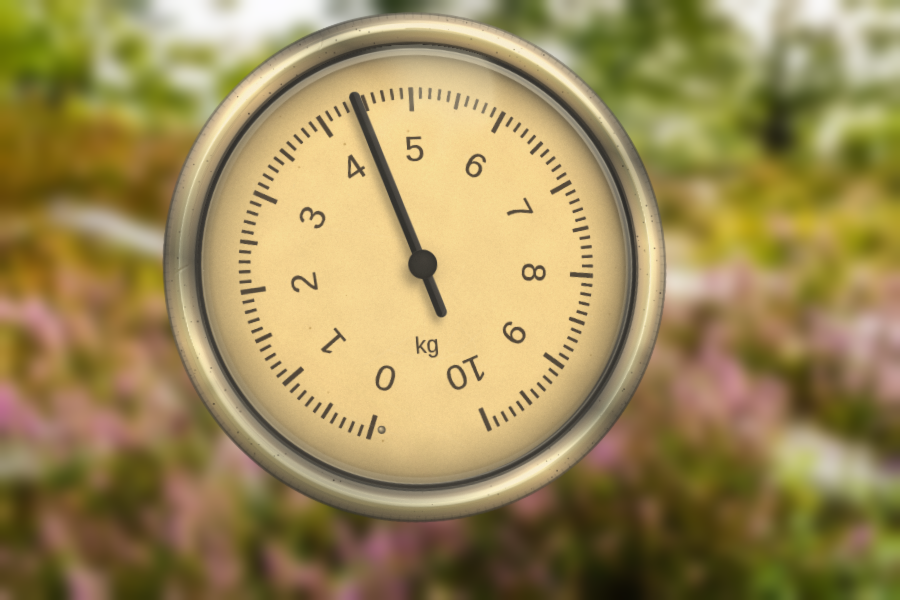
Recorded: 4.4 kg
